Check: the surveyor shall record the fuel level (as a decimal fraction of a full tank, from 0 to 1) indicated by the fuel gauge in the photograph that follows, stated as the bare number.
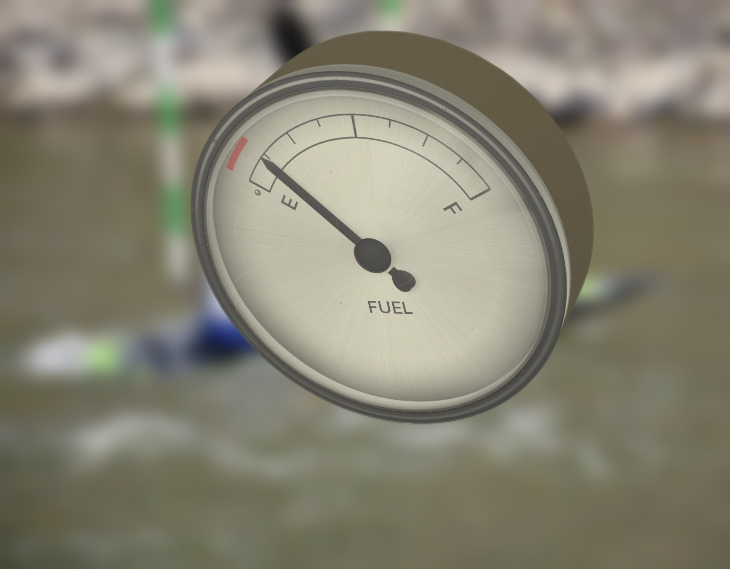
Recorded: 0.125
